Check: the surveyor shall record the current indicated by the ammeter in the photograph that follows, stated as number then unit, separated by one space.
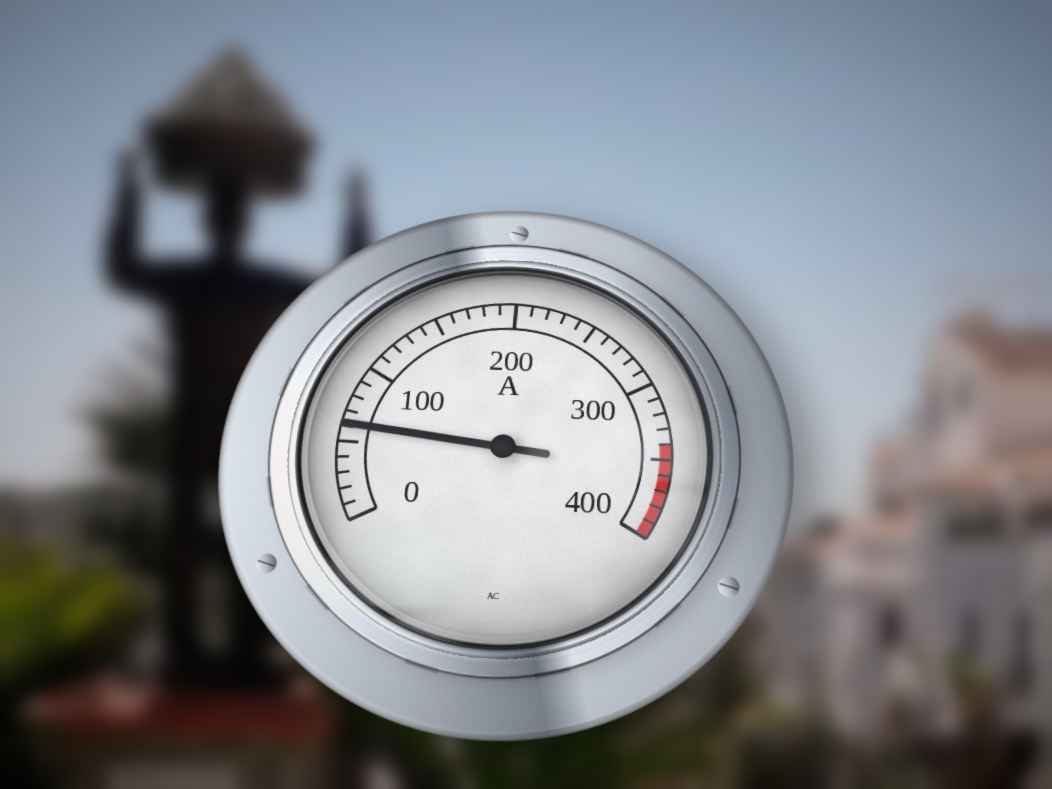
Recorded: 60 A
